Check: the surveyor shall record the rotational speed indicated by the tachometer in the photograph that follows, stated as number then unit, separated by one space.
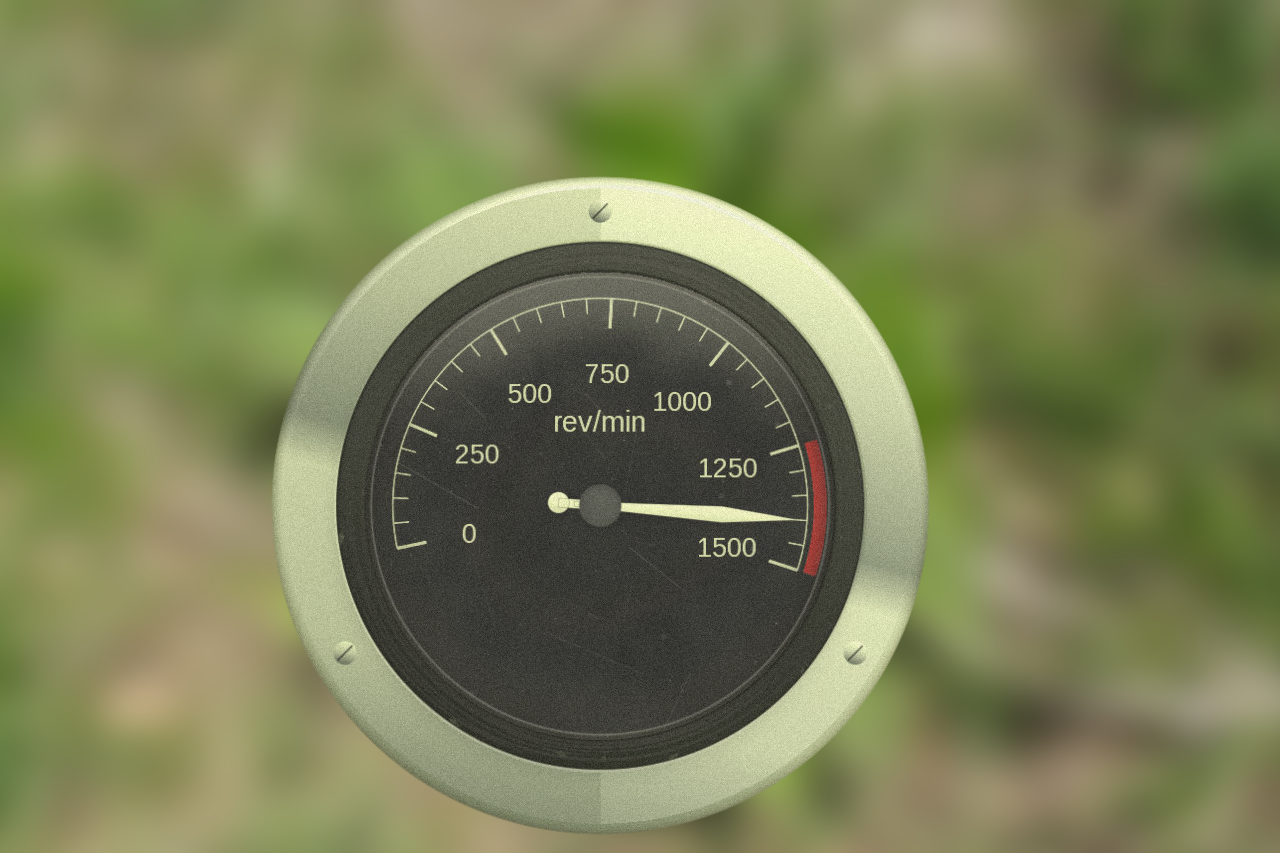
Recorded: 1400 rpm
